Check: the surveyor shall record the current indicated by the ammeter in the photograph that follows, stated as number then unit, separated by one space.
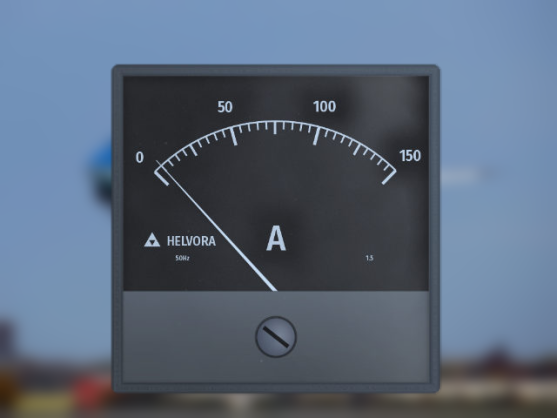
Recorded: 5 A
